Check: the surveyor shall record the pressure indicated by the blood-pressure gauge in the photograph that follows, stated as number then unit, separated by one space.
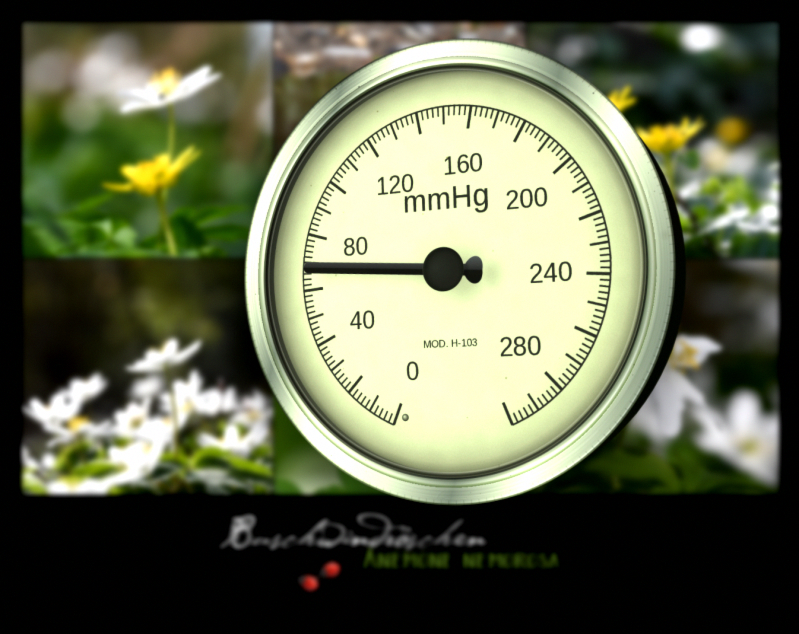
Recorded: 68 mmHg
